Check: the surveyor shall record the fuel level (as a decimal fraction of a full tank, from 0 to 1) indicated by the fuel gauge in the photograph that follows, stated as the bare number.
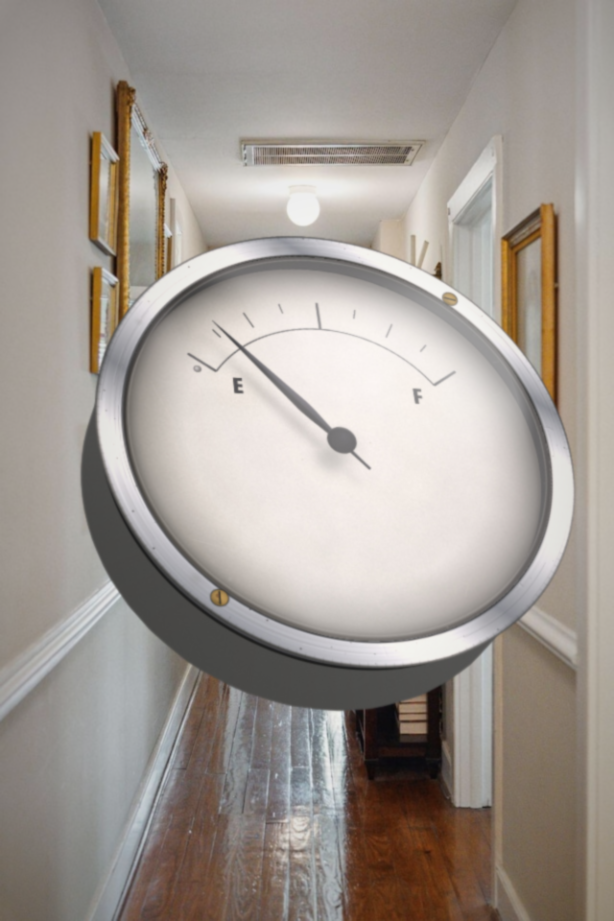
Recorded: 0.125
